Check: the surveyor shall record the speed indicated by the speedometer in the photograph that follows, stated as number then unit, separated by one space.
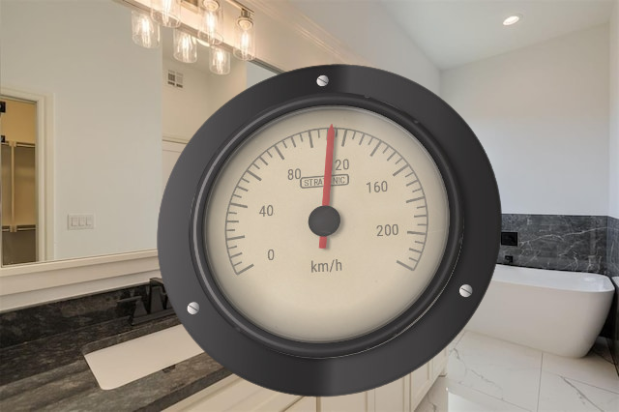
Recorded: 112.5 km/h
